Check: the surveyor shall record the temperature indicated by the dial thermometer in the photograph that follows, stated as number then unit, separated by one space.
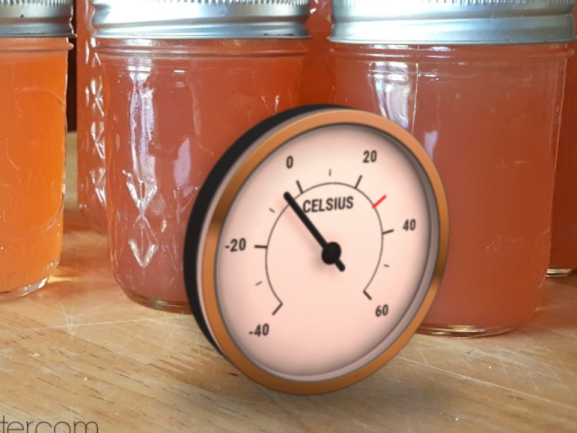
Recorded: -5 °C
